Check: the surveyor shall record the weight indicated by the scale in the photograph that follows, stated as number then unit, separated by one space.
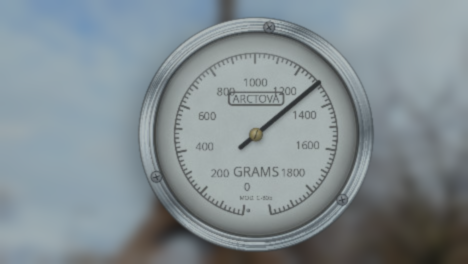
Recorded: 1300 g
